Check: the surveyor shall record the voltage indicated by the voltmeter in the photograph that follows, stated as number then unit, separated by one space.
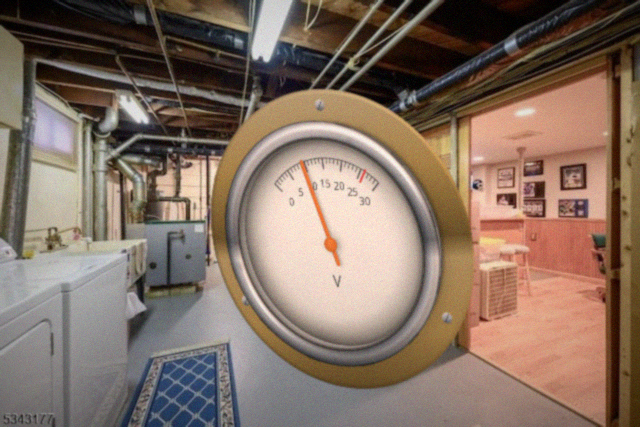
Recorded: 10 V
